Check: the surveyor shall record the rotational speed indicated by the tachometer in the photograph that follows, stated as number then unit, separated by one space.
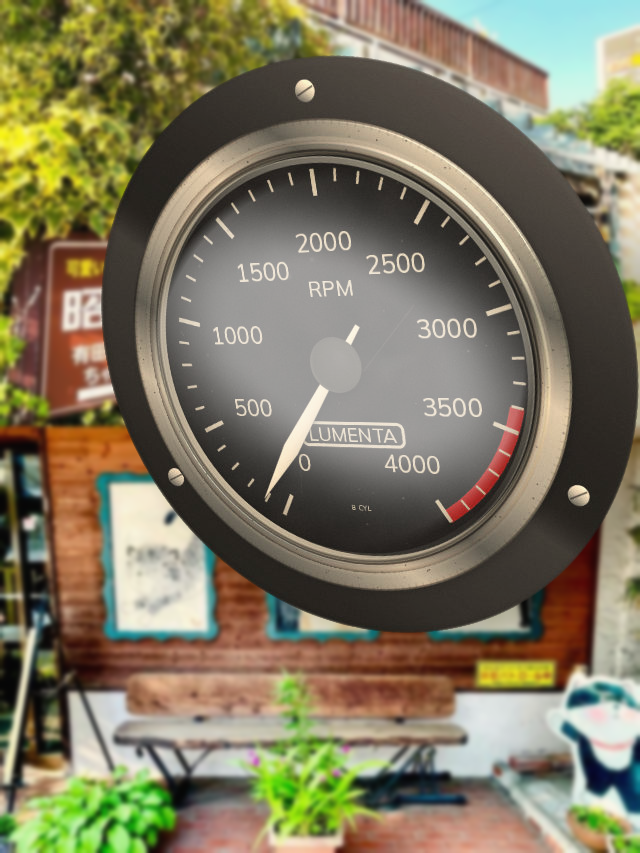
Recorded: 100 rpm
